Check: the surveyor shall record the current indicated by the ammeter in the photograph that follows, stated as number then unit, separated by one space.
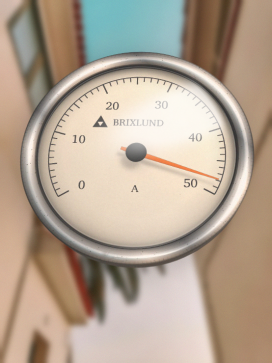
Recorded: 48 A
